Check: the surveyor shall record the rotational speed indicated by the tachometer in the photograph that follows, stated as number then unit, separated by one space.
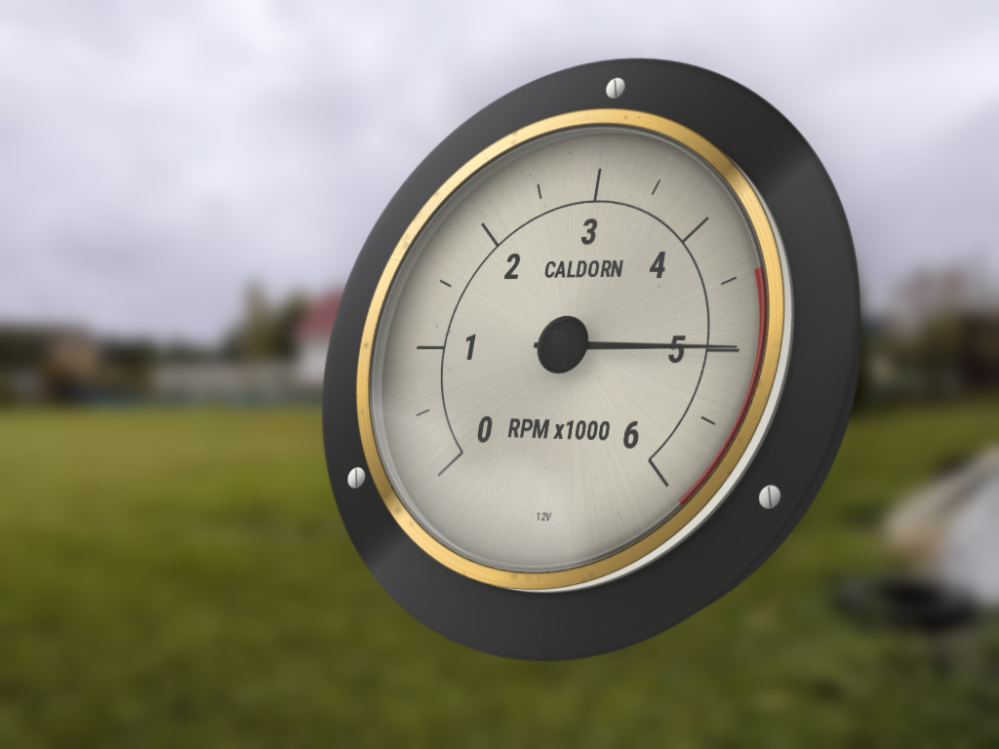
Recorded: 5000 rpm
